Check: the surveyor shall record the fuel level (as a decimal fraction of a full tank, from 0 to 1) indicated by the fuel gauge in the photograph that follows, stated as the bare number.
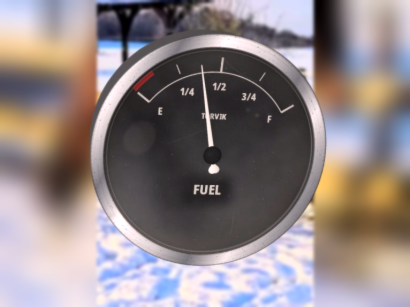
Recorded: 0.375
